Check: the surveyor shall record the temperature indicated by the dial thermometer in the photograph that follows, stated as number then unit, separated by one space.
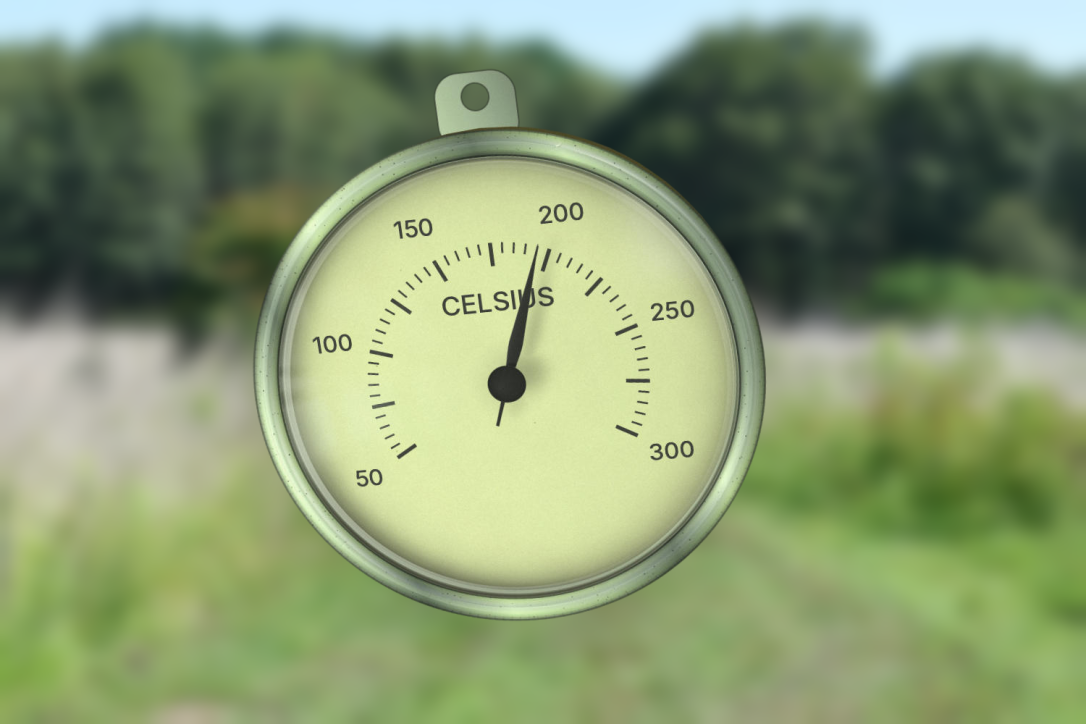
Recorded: 195 °C
